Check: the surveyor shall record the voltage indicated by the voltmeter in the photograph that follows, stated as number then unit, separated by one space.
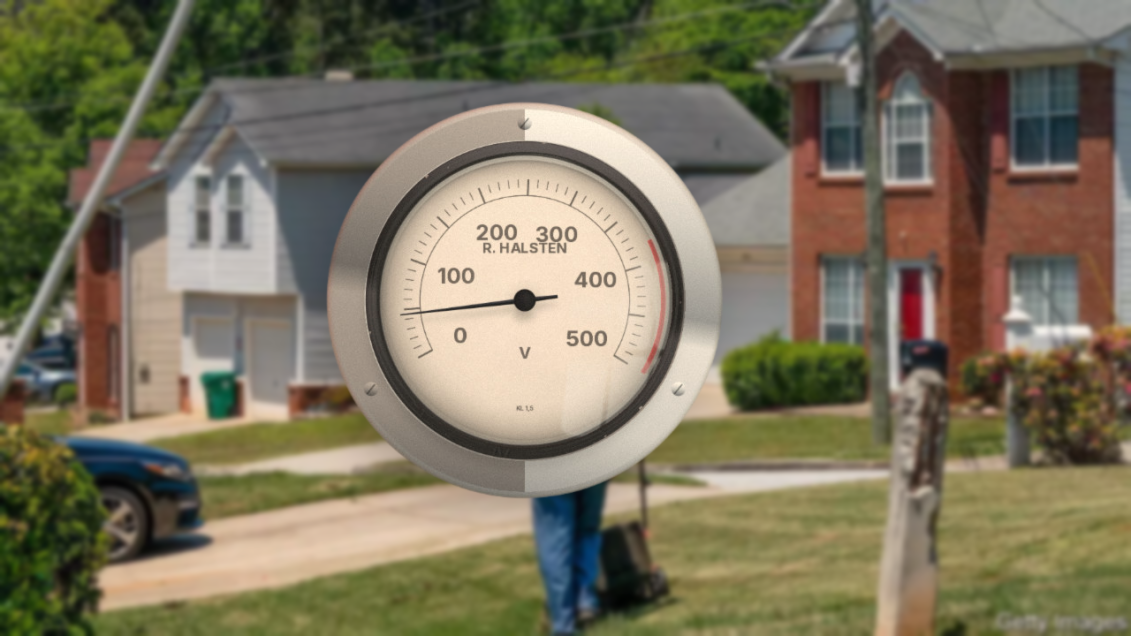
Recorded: 45 V
